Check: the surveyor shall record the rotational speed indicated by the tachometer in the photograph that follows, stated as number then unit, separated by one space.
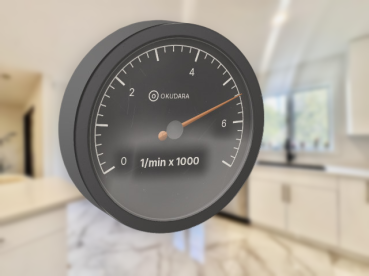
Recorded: 5400 rpm
